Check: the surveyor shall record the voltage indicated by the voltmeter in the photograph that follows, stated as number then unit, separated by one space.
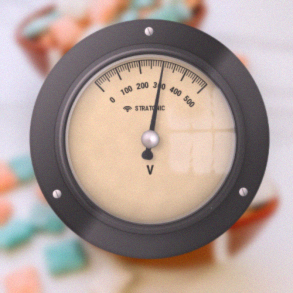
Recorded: 300 V
